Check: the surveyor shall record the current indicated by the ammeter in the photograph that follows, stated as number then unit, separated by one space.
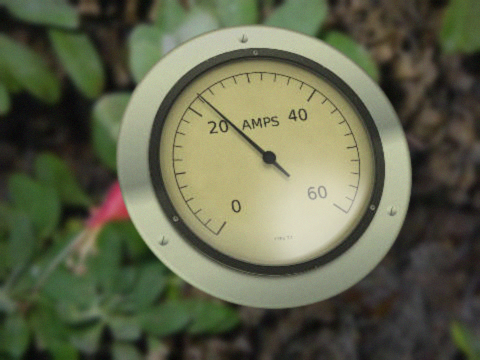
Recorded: 22 A
